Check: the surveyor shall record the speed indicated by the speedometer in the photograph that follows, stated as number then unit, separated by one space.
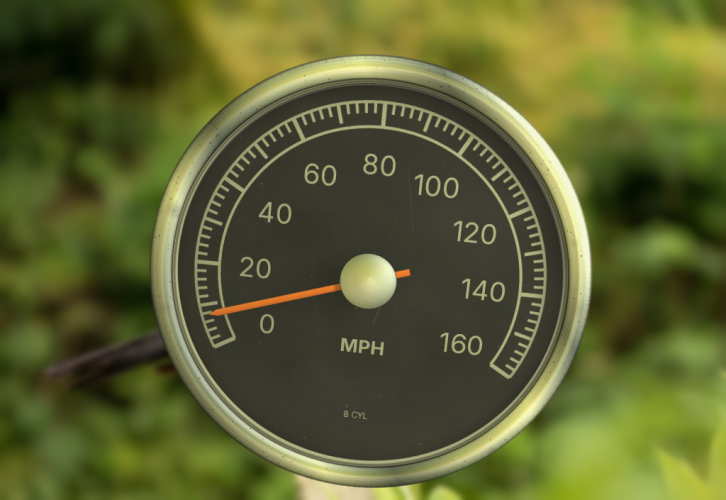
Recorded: 8 mph
